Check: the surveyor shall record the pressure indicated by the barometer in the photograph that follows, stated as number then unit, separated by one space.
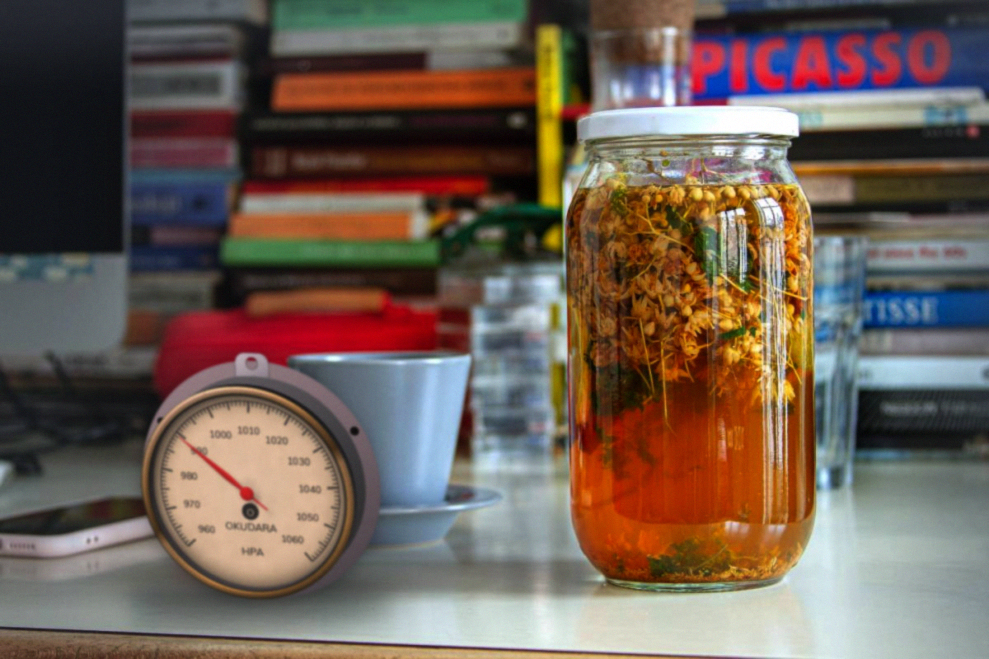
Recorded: 990 hPa
